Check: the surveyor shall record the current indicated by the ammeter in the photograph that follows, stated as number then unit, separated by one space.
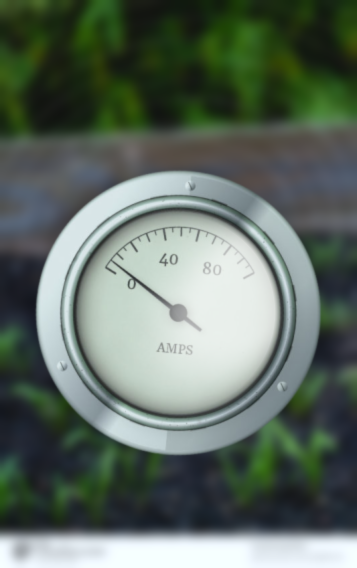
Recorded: 5 A
